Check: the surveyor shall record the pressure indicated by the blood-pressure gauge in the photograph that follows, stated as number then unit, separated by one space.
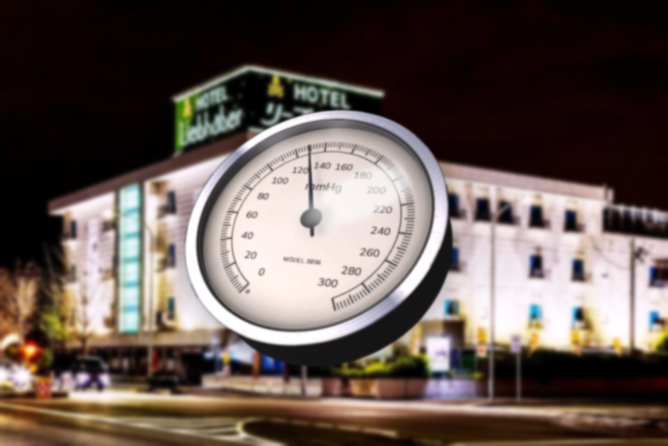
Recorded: 130 mmHg
